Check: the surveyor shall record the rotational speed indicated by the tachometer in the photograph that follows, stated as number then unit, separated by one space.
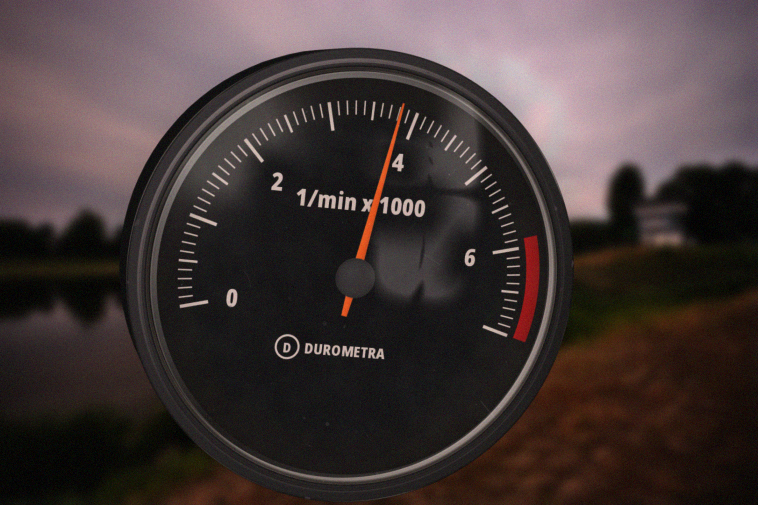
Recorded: 3800 rpm
